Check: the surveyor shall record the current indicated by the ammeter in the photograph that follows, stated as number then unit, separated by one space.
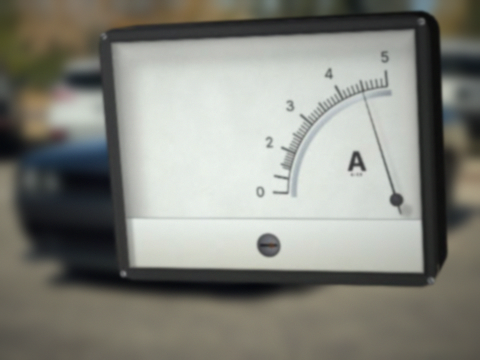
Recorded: 4.5 A
